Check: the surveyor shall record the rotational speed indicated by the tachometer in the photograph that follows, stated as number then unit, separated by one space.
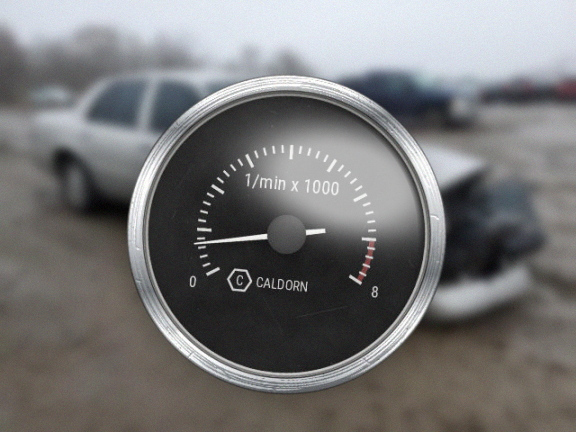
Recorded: 700 rpm
